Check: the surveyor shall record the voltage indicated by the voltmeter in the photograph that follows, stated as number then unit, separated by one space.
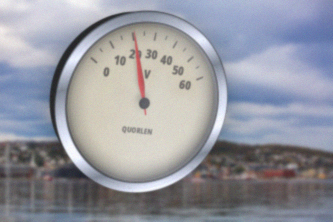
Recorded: 20 V
